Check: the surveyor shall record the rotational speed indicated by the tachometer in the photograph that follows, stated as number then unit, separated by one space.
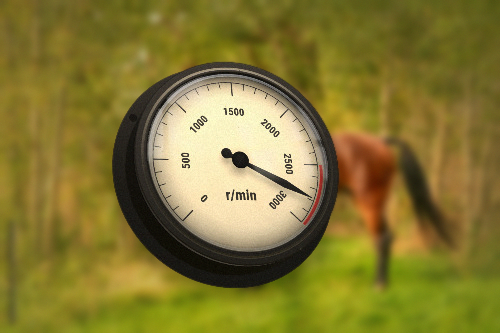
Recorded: 2800 rpm
